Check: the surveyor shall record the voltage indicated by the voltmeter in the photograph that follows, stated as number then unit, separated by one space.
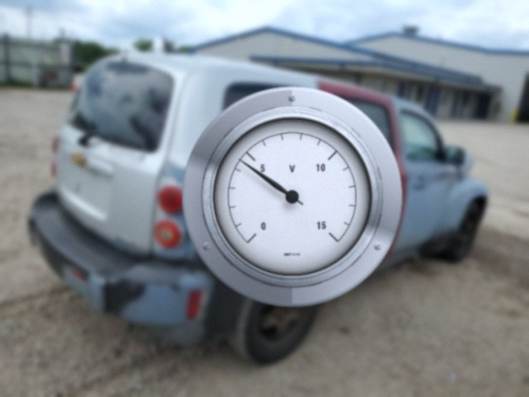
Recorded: 4.5 V
